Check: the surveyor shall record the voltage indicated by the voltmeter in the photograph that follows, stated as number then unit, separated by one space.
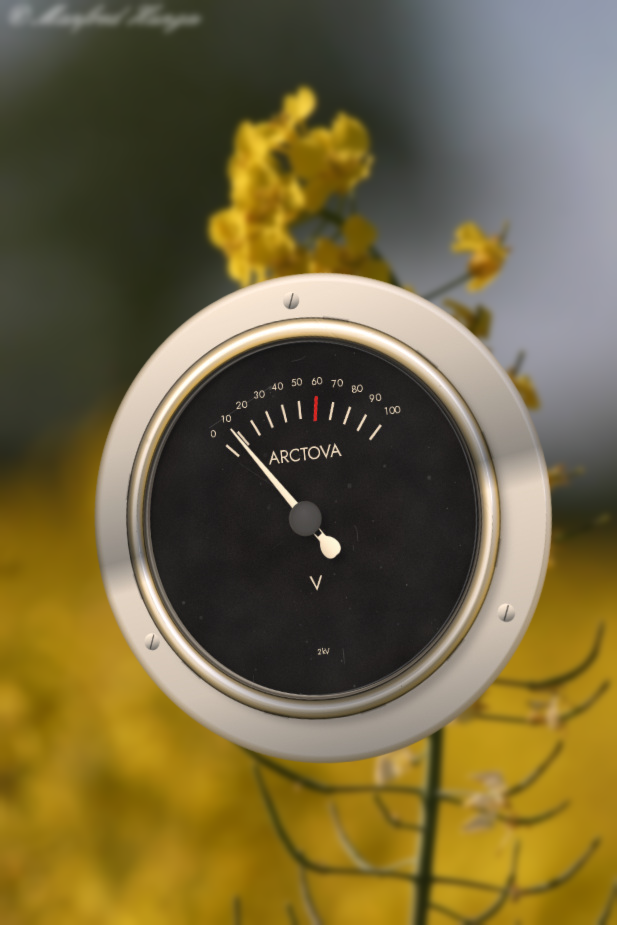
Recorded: 10 V
